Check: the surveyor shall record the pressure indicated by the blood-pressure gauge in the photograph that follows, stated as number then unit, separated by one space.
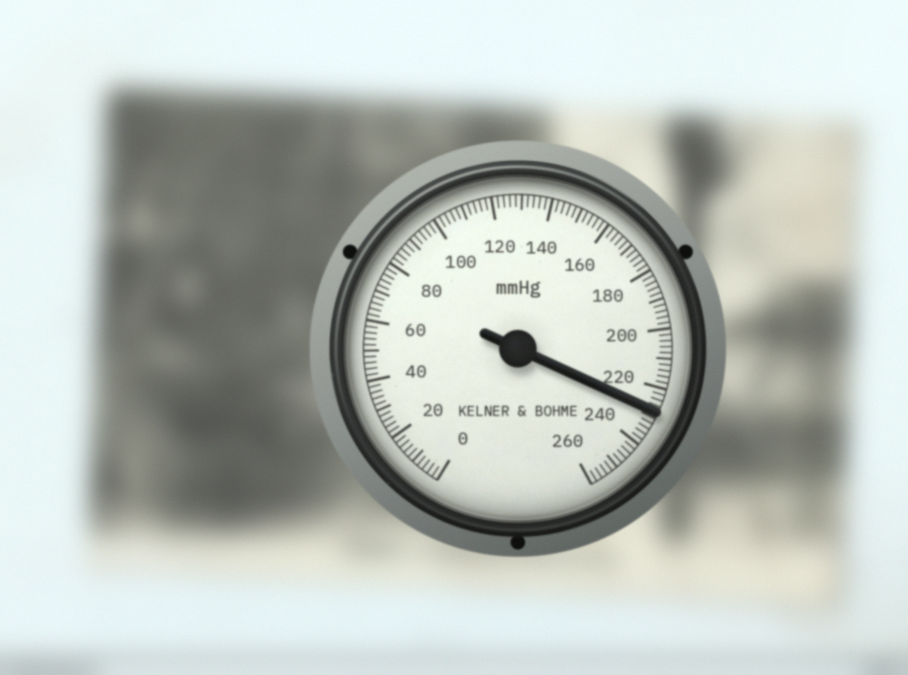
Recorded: 228 mmHg
